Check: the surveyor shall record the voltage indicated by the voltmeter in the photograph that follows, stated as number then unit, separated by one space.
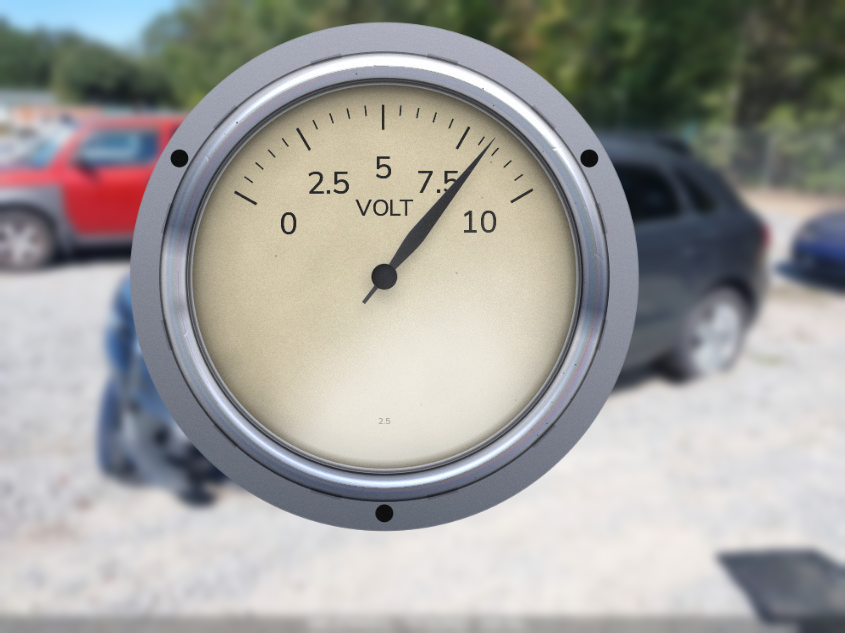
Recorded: 8.25 V
